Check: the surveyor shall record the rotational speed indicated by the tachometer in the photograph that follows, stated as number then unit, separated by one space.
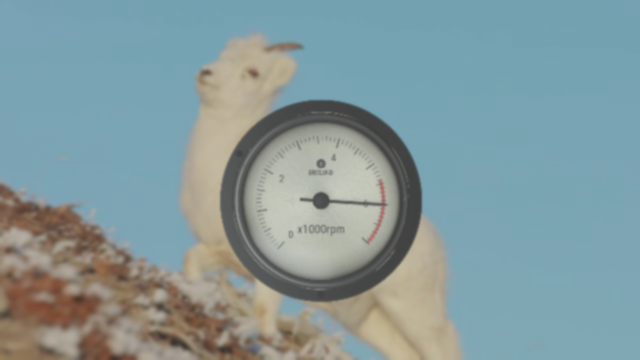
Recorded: 6000 rpm
